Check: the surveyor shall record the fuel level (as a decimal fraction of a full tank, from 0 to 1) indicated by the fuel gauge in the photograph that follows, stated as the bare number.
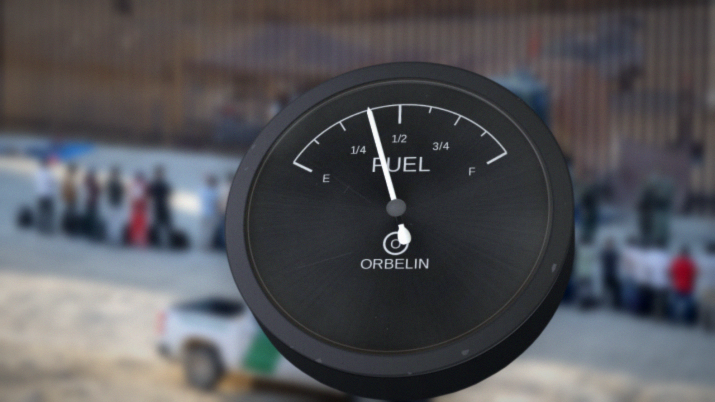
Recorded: 0.375
